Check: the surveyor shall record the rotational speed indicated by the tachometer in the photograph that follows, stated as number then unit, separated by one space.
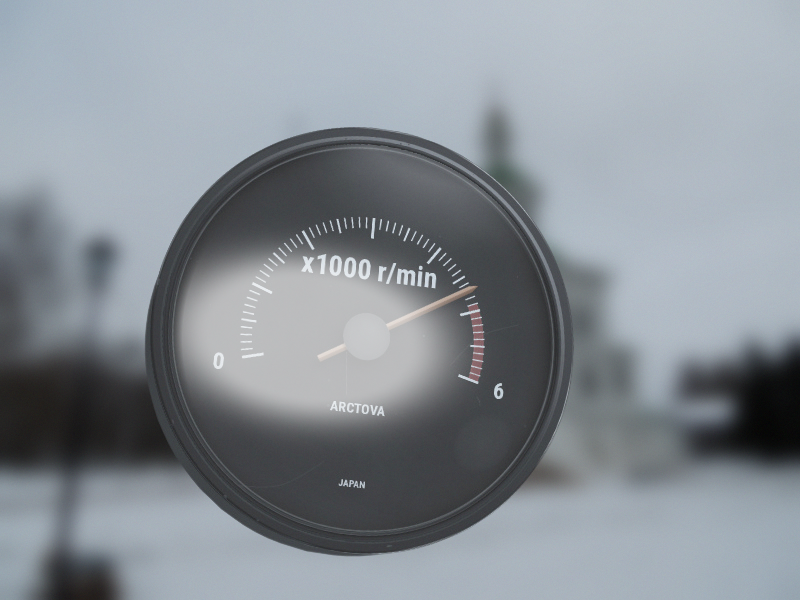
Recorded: 4700 rpm
